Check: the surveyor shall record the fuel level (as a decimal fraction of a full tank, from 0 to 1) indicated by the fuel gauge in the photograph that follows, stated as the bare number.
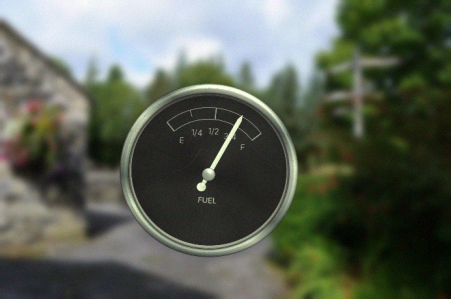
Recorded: 0.75
